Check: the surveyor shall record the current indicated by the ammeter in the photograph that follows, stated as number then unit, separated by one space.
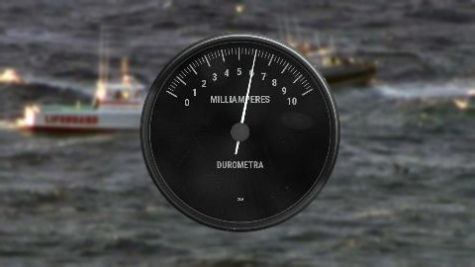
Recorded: 6 mA
